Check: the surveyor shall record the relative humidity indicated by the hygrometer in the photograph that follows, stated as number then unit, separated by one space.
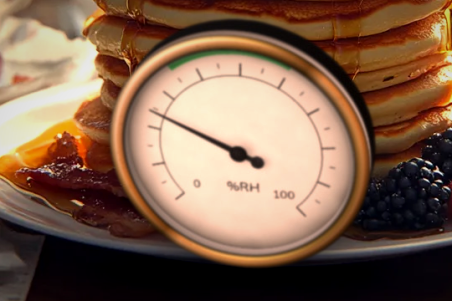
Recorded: 25 %
